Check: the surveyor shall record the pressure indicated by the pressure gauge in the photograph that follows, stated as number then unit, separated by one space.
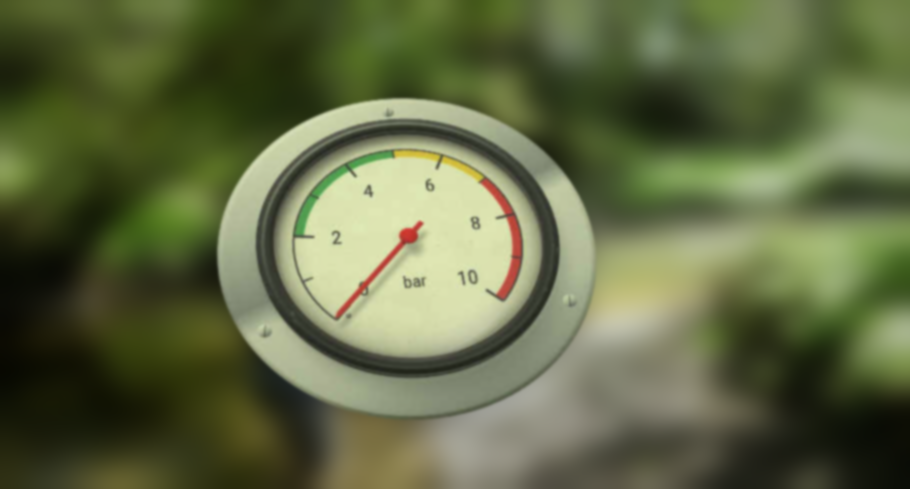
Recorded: 0 bar
